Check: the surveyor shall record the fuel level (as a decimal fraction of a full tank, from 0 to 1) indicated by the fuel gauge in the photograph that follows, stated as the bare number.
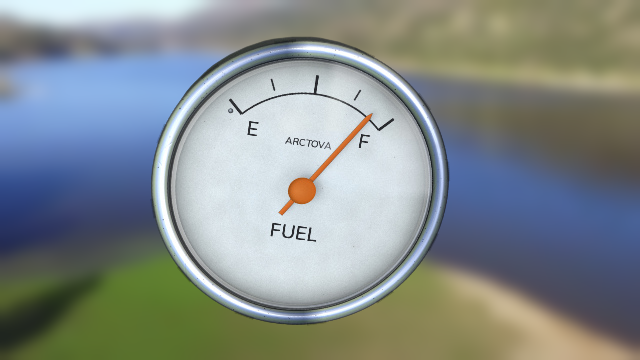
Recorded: 0.875
